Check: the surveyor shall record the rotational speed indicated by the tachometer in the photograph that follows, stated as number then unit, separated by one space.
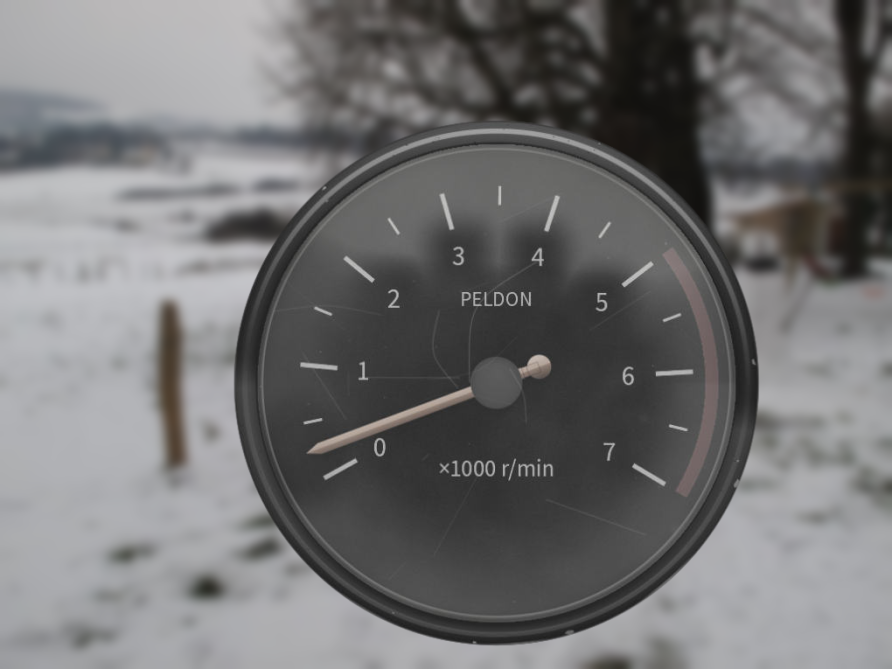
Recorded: 250 rpm
